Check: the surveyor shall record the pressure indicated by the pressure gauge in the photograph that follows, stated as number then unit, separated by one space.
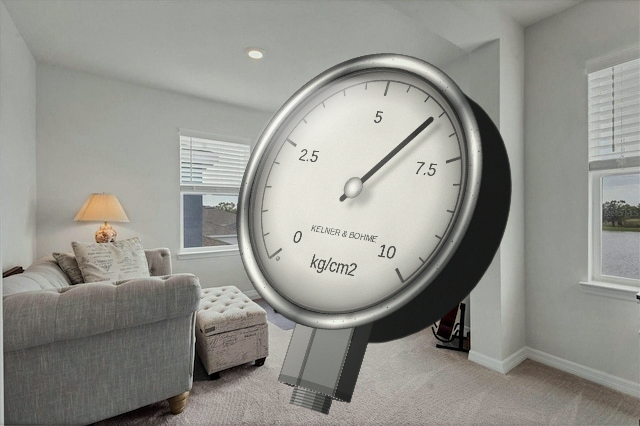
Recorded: 6.5 kg/cm²
